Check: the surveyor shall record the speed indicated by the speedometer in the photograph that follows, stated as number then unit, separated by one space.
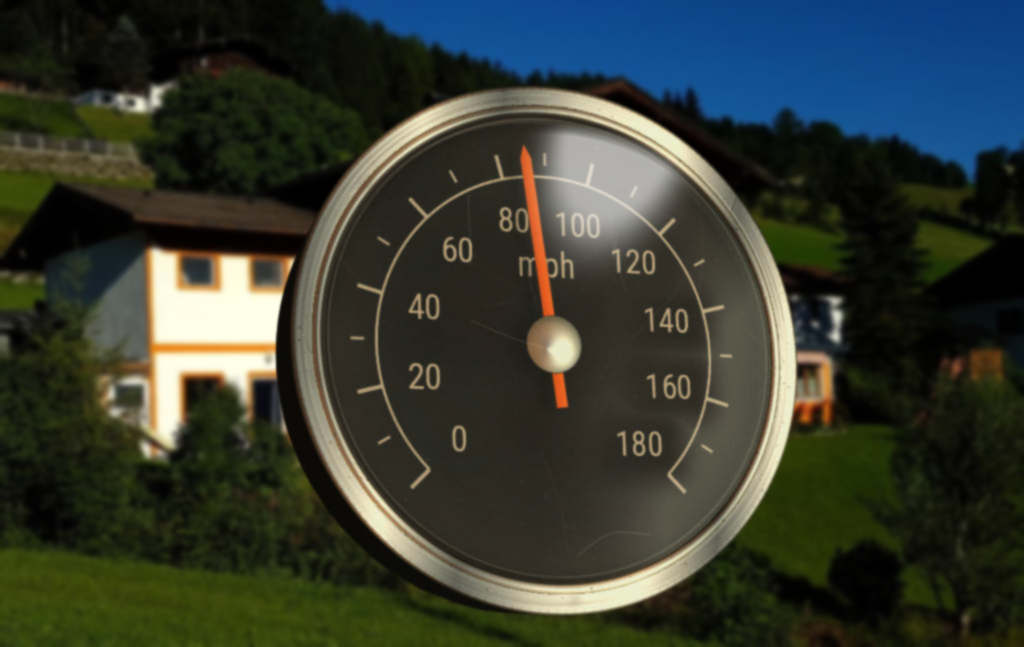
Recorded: 85 mph
